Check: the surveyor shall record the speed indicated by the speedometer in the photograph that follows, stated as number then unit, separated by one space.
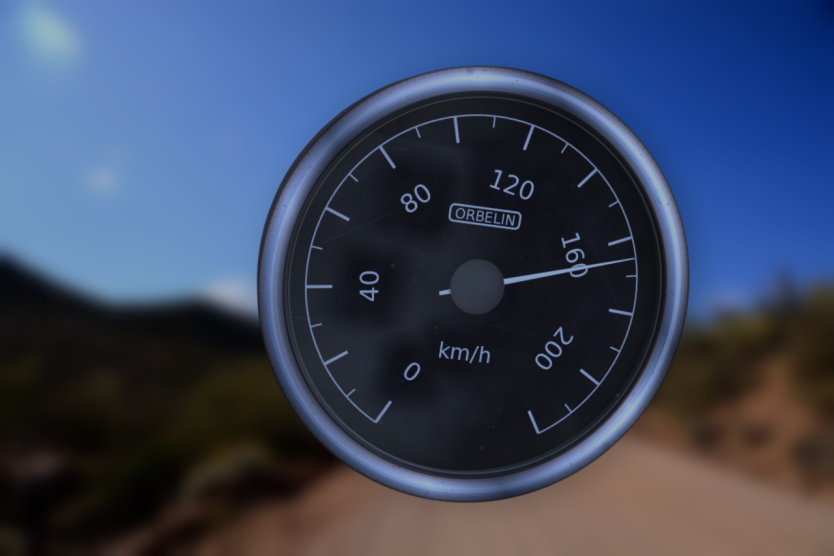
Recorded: 165 km/h
